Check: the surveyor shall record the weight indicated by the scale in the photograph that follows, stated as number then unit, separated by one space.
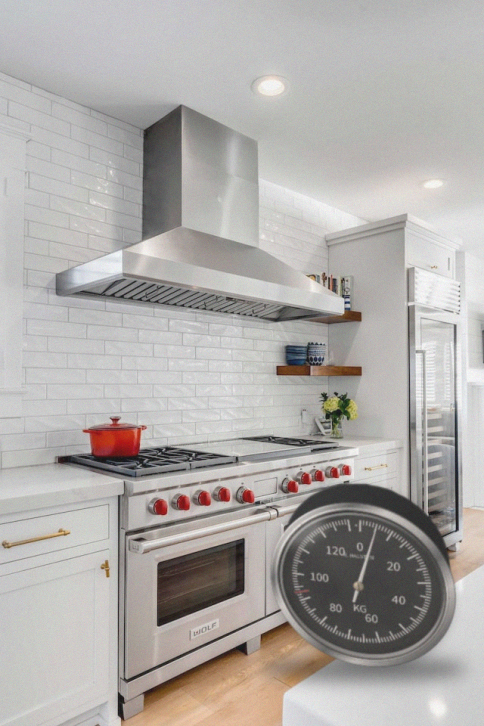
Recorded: 5 kg
